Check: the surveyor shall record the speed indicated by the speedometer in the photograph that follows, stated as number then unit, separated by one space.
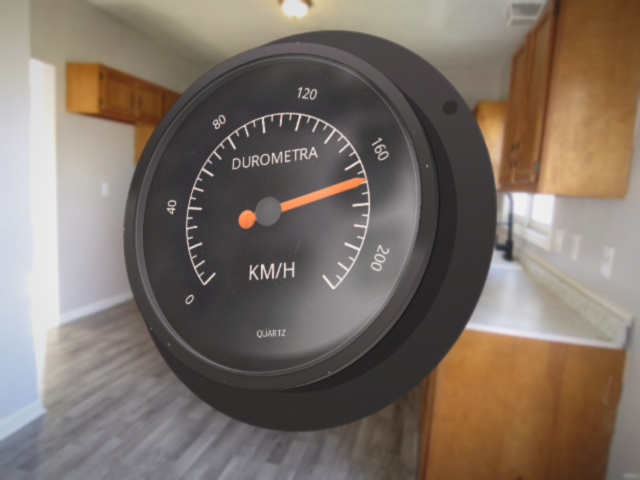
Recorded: 170 km/h
